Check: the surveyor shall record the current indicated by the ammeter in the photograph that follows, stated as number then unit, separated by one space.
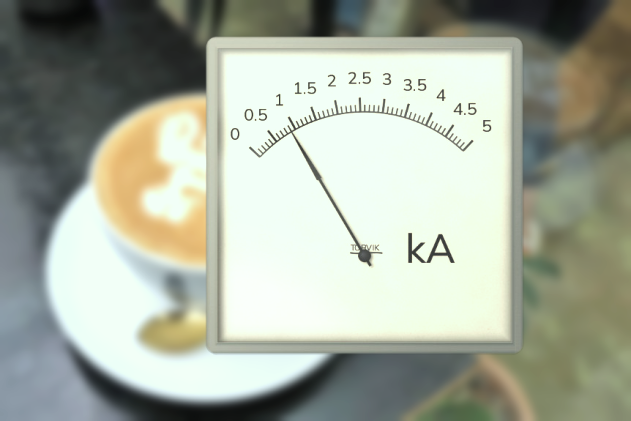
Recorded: 0.9 kA
